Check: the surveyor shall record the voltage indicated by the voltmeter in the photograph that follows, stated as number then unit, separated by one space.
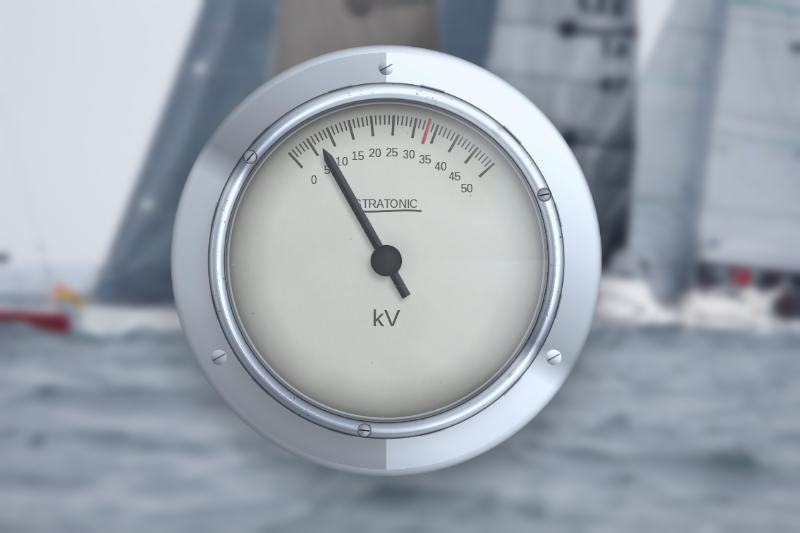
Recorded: 7 kV
